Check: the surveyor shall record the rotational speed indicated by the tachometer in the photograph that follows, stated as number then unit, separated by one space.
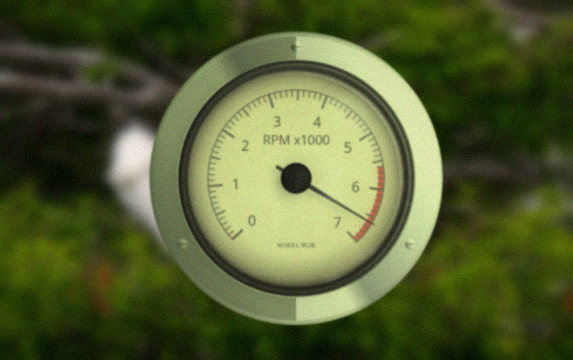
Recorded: 6600 rpm
